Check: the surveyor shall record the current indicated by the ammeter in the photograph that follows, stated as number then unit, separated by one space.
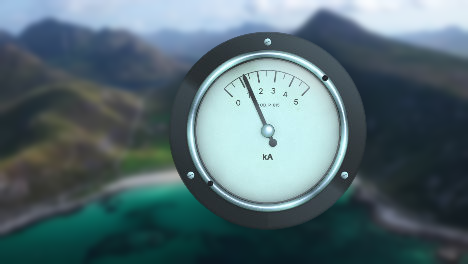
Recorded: 1.25 kA
